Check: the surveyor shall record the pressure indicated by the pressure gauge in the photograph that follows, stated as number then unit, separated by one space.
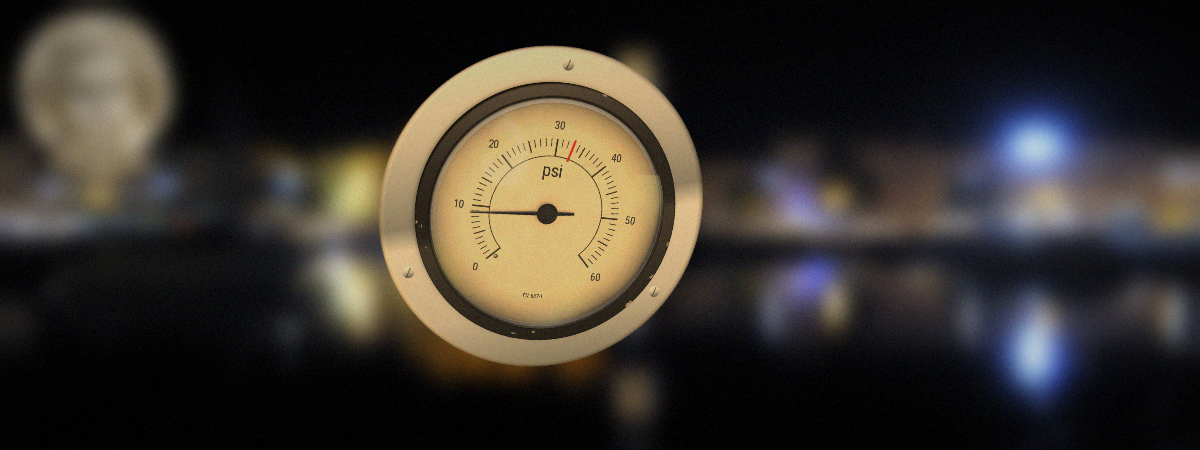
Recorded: 9 psi
